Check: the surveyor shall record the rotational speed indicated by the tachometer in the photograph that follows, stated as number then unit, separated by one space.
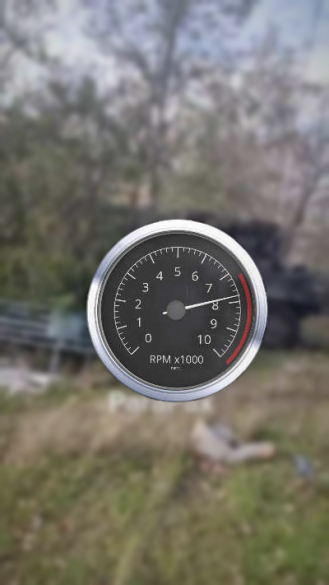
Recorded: 7800 rpm
